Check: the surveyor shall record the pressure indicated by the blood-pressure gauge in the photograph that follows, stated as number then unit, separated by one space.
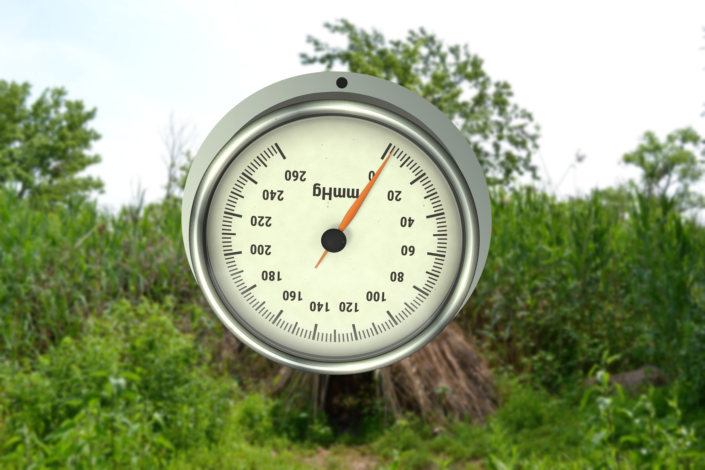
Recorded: 2 mmHg
